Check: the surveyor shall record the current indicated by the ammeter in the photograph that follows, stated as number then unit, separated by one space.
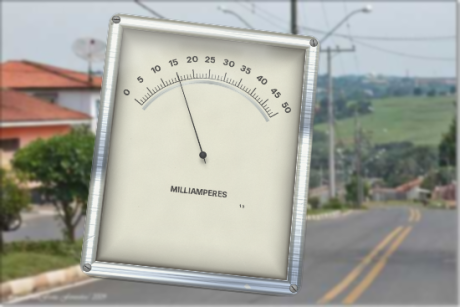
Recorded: 15 mA
